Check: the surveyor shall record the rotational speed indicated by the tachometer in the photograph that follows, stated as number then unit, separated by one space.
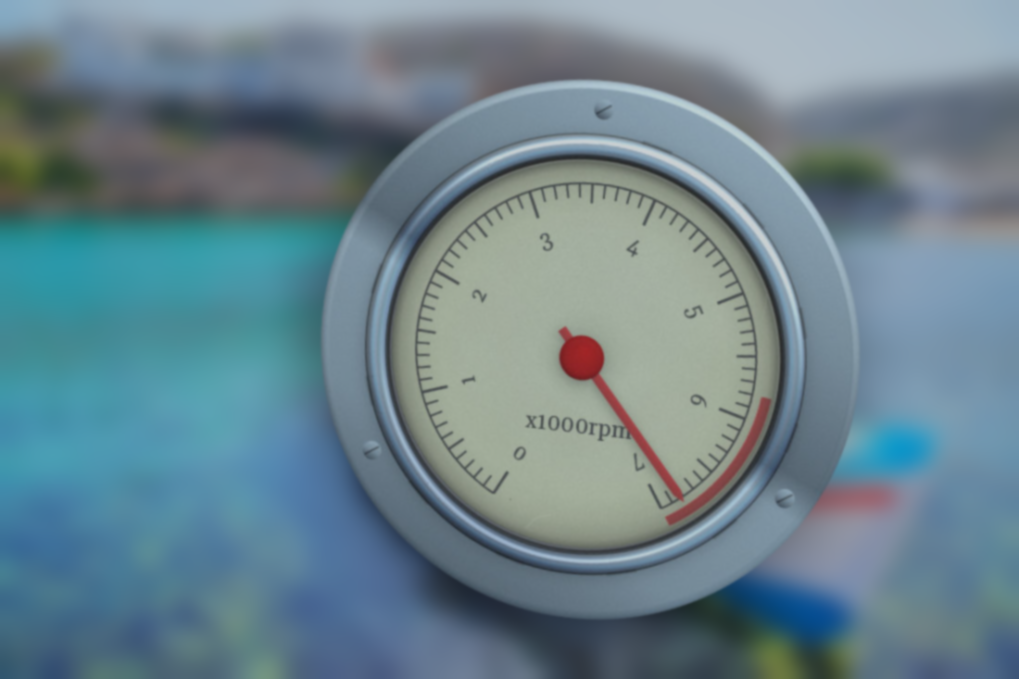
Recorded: 6800 rpm
